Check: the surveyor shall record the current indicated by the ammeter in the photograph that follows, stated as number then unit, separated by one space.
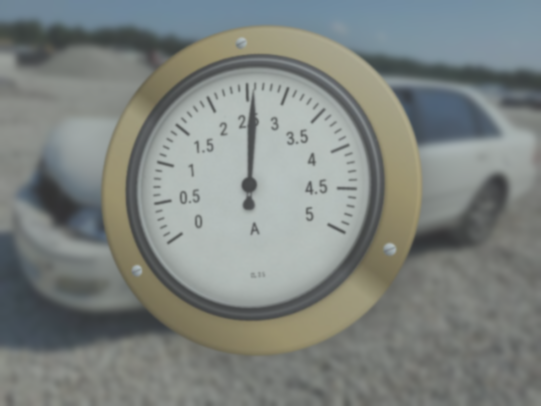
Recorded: 2.6 A
